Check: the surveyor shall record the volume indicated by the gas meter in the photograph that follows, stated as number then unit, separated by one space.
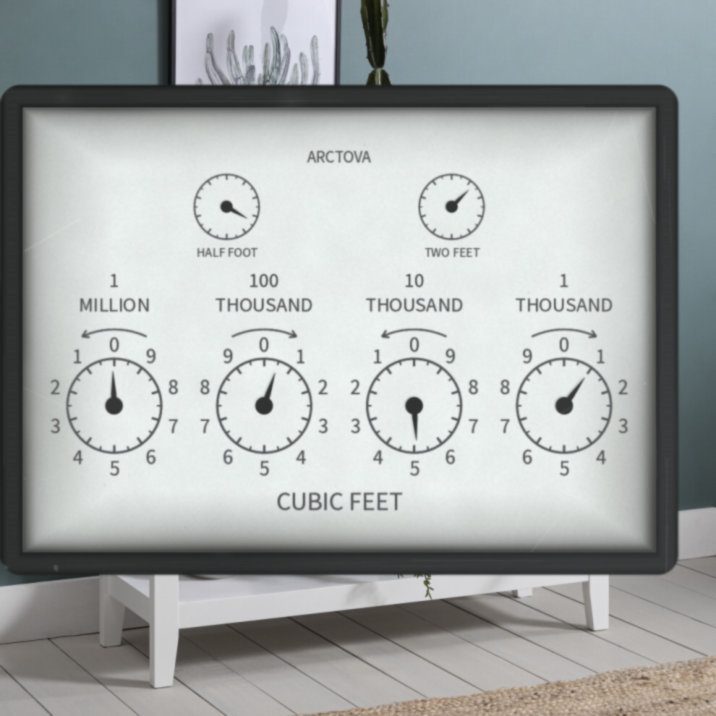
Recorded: 5100 ft³
